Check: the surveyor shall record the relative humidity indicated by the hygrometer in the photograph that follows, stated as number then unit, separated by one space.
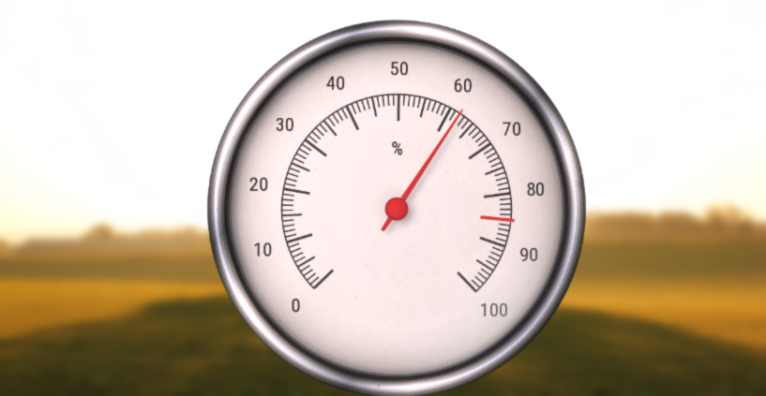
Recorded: 62 %
